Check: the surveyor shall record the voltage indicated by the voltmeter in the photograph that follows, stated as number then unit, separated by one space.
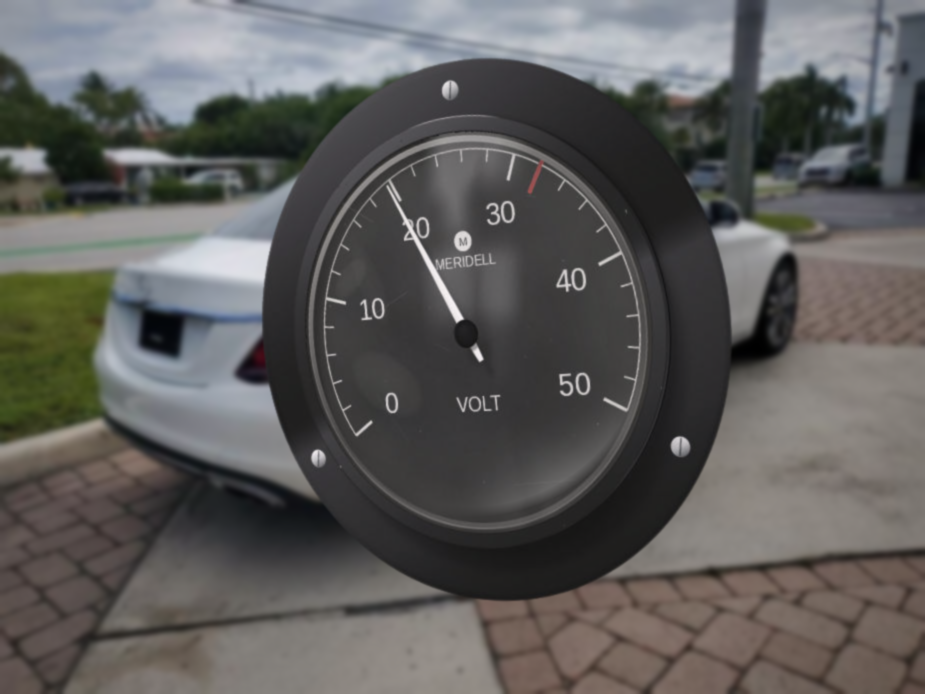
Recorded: 20 V
